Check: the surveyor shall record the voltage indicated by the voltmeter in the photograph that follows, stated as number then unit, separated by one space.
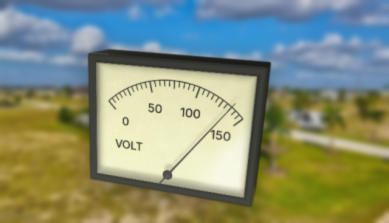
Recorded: 135 V
